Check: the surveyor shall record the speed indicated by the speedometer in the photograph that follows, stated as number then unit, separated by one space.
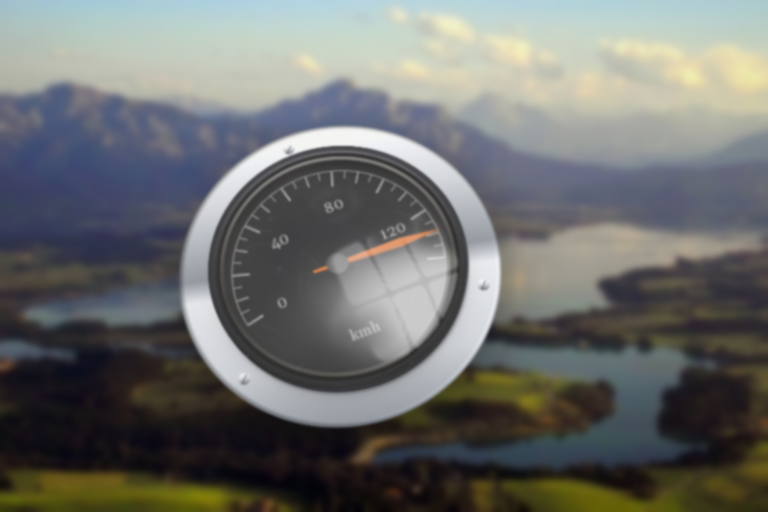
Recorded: 130 km/h
